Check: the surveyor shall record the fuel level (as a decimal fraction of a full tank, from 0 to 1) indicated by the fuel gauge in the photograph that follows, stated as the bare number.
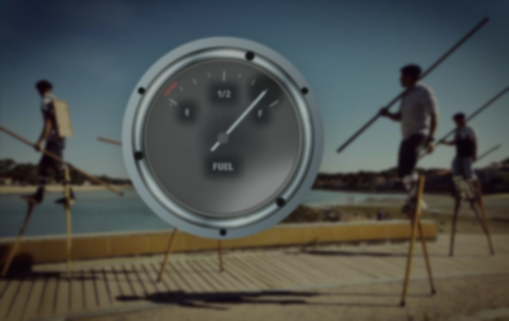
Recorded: 0.875
